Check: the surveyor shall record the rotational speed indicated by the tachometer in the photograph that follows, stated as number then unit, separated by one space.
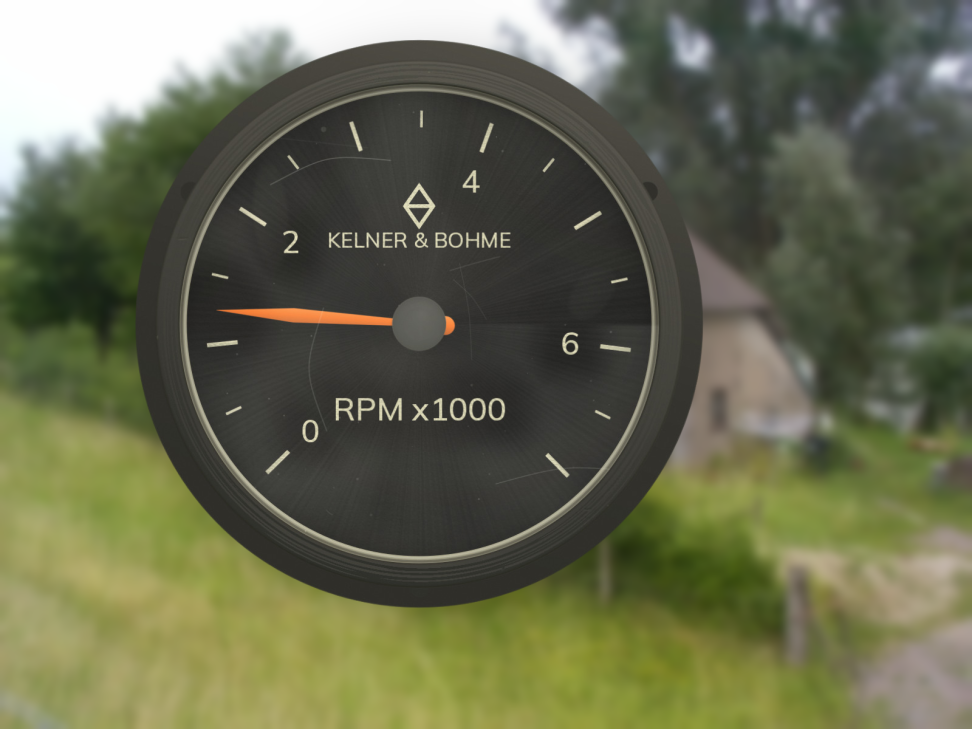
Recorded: 1250 rpm
